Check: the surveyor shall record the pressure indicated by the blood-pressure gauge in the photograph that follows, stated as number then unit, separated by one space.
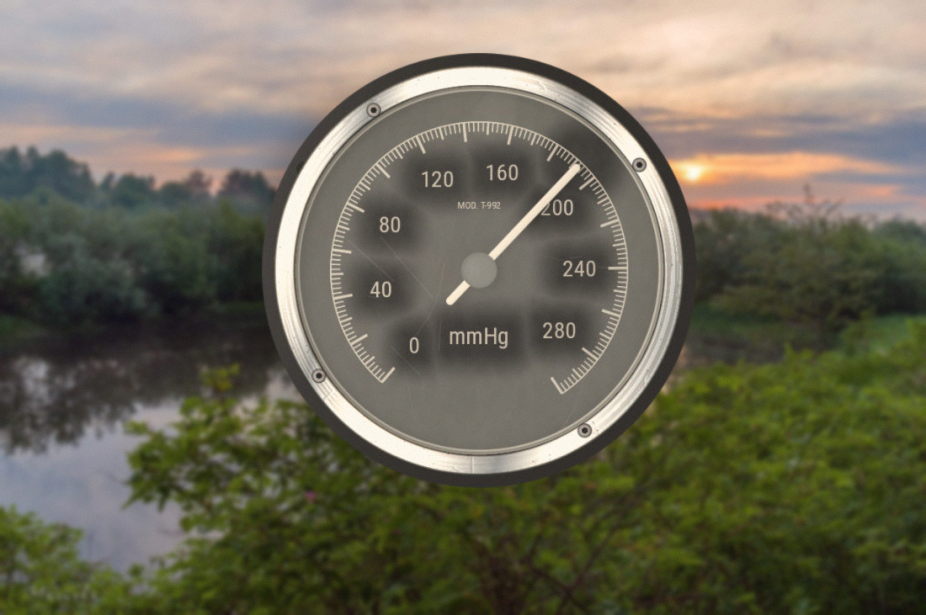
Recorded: 192 mmHg
